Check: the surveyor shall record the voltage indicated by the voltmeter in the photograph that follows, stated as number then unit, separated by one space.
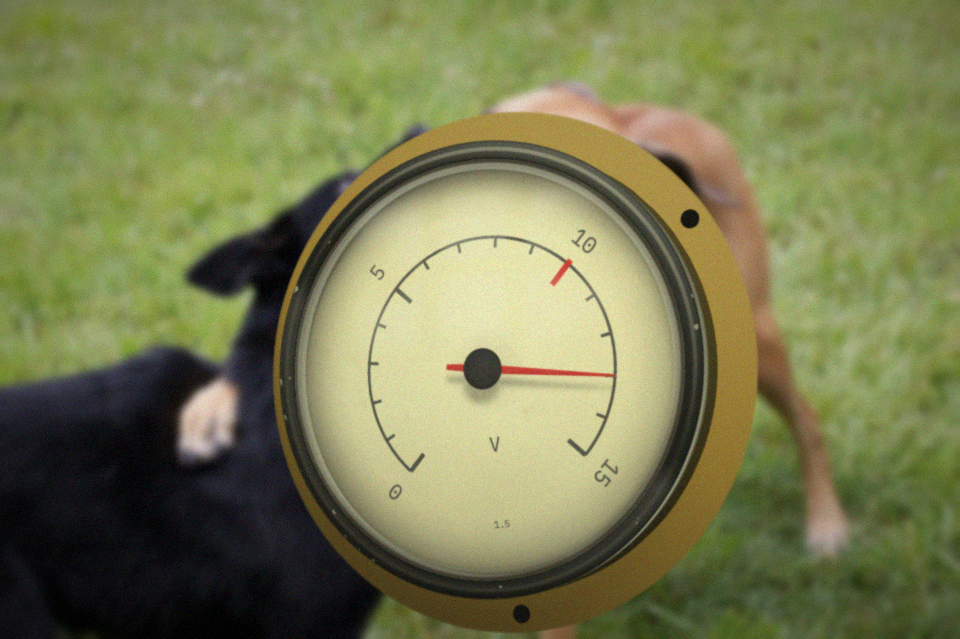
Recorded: 13 V
